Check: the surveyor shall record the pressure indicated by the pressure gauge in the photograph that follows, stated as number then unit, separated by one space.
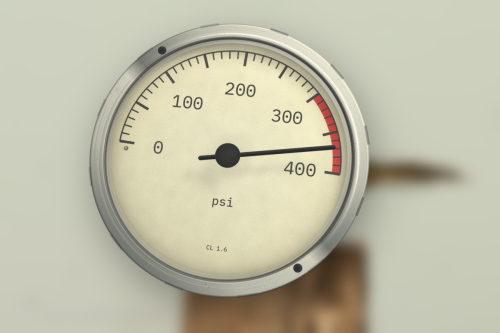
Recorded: 370 psi
